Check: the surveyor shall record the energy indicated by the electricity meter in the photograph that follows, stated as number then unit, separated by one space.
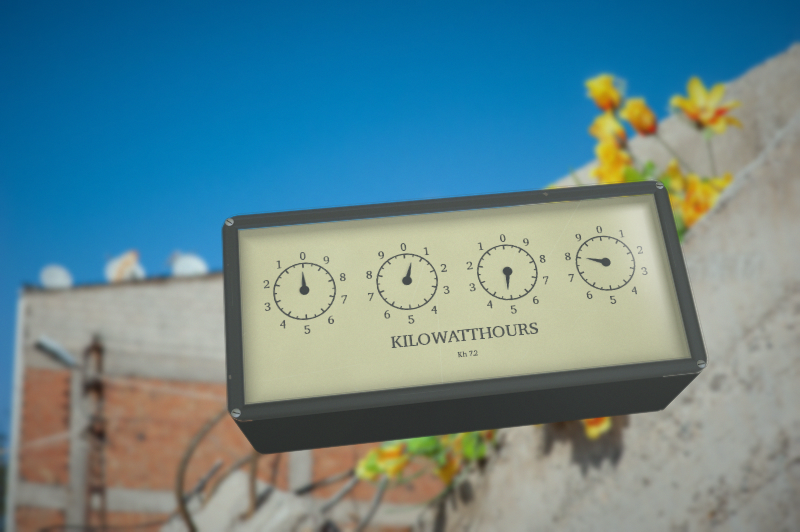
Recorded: 48 kWh
